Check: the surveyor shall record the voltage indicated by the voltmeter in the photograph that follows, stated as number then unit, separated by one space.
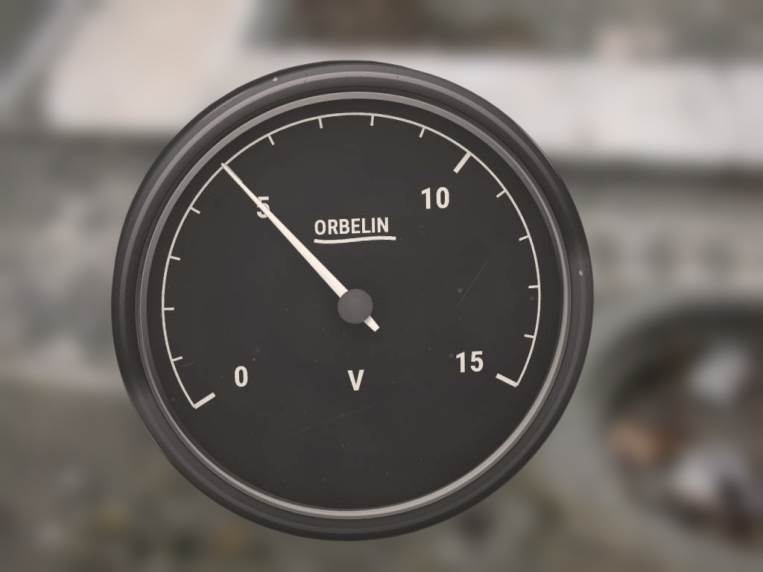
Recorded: 5 V
